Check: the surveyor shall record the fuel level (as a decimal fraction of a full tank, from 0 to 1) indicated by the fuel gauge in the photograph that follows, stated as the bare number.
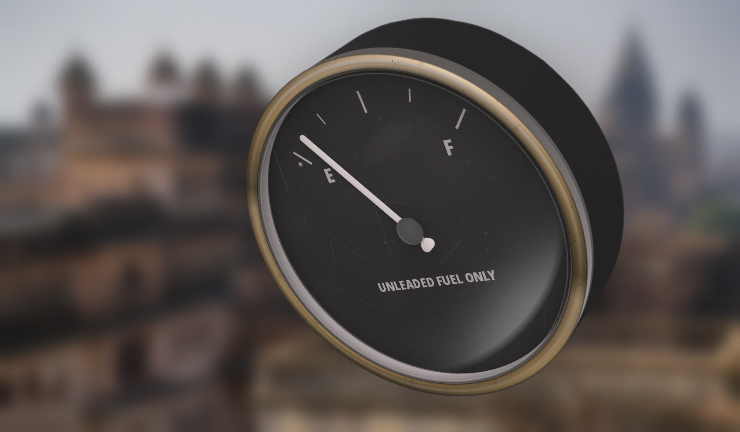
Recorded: 0.125
